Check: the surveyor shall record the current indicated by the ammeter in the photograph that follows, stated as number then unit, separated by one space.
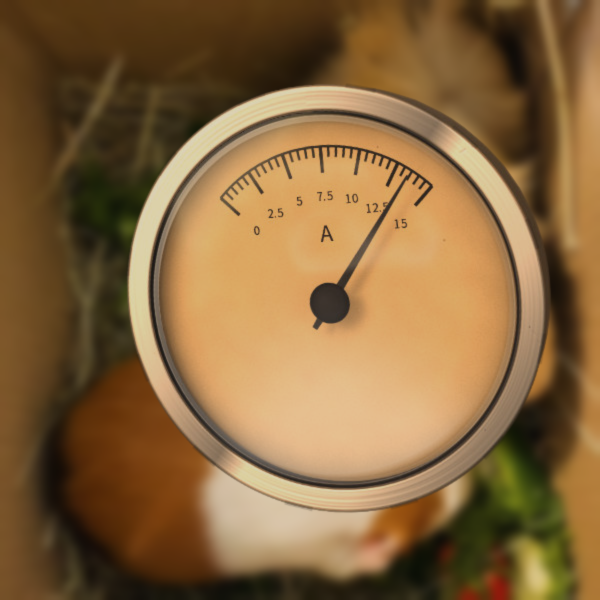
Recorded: 13.5 A
